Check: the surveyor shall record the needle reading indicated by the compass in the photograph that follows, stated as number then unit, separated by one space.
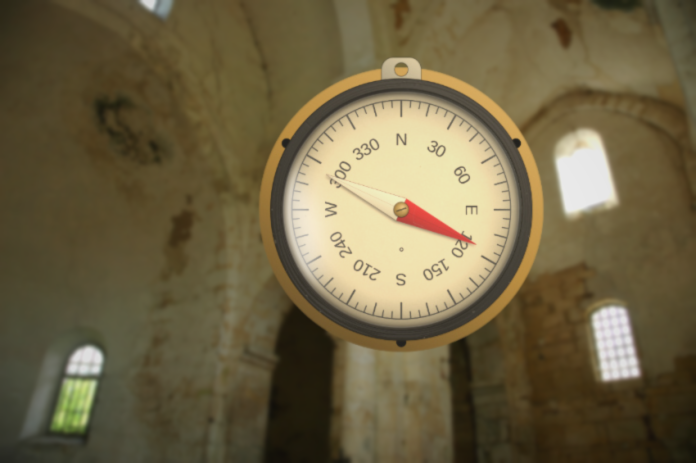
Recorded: 115 °
